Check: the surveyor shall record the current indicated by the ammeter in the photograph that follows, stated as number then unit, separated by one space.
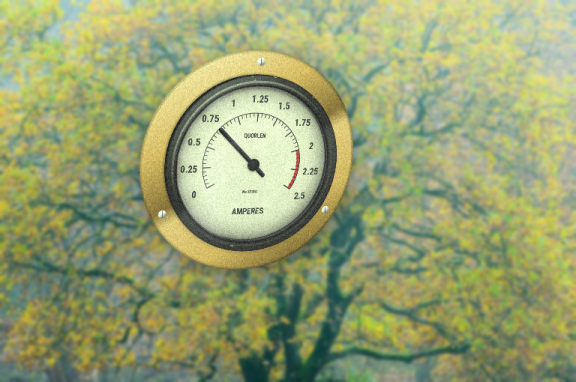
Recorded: 0.75 A
